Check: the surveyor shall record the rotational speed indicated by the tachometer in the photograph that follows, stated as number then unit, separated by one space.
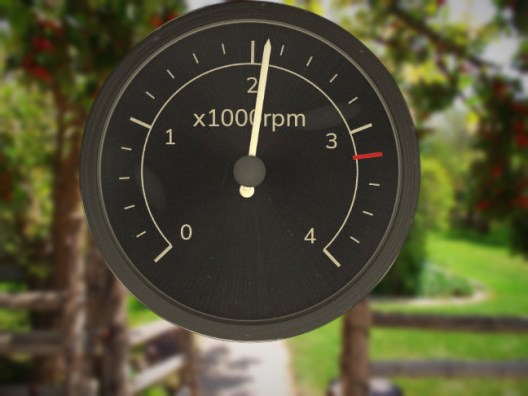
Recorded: 2100 rpm
